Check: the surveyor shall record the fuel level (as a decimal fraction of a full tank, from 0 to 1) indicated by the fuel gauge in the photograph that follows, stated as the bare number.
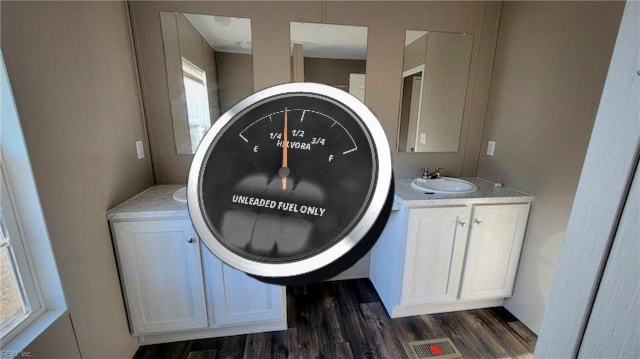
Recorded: 0.375
